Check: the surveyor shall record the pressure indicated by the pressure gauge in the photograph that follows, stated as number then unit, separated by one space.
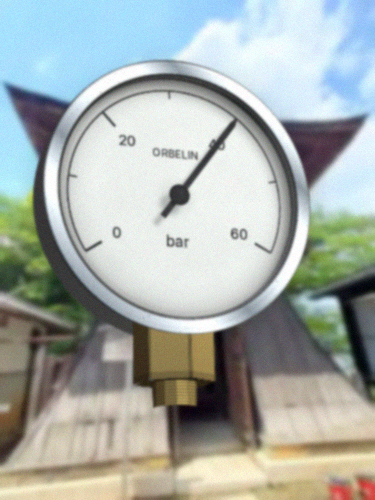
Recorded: 40 bar
